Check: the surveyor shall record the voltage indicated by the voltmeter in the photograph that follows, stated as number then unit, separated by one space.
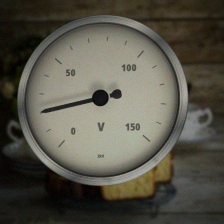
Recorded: 20 V
